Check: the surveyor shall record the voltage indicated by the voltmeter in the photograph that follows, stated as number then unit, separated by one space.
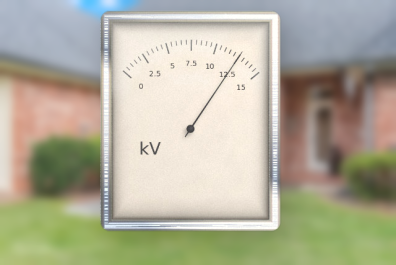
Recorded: 12.5 kV
